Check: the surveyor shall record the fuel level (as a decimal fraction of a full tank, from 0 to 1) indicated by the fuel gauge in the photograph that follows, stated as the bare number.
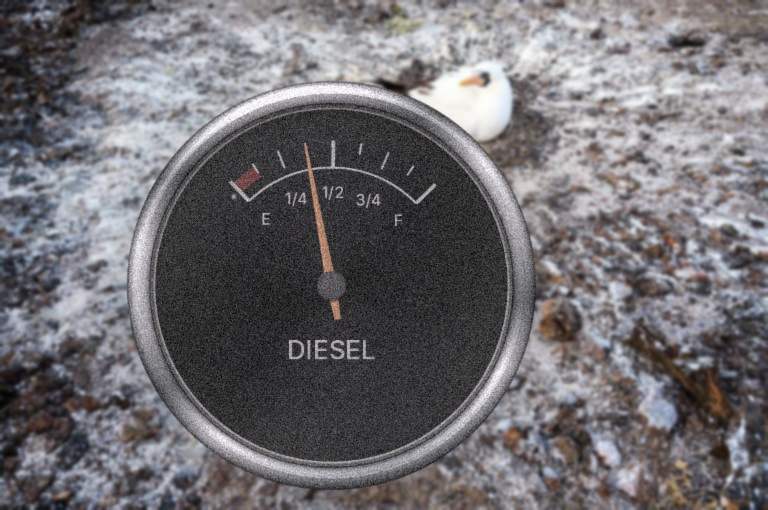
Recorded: 0.375
